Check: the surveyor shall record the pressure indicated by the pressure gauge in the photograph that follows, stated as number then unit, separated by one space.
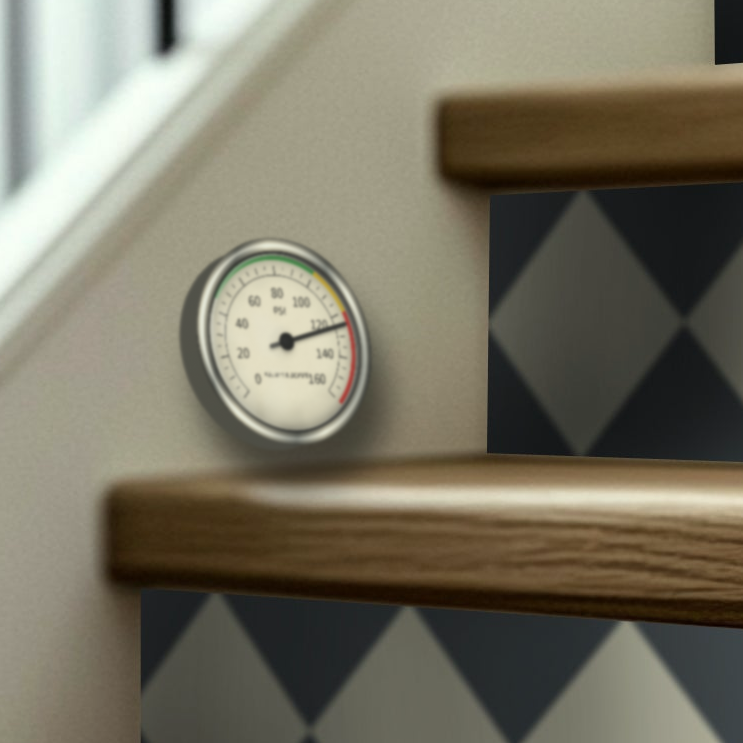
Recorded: 125 psi
